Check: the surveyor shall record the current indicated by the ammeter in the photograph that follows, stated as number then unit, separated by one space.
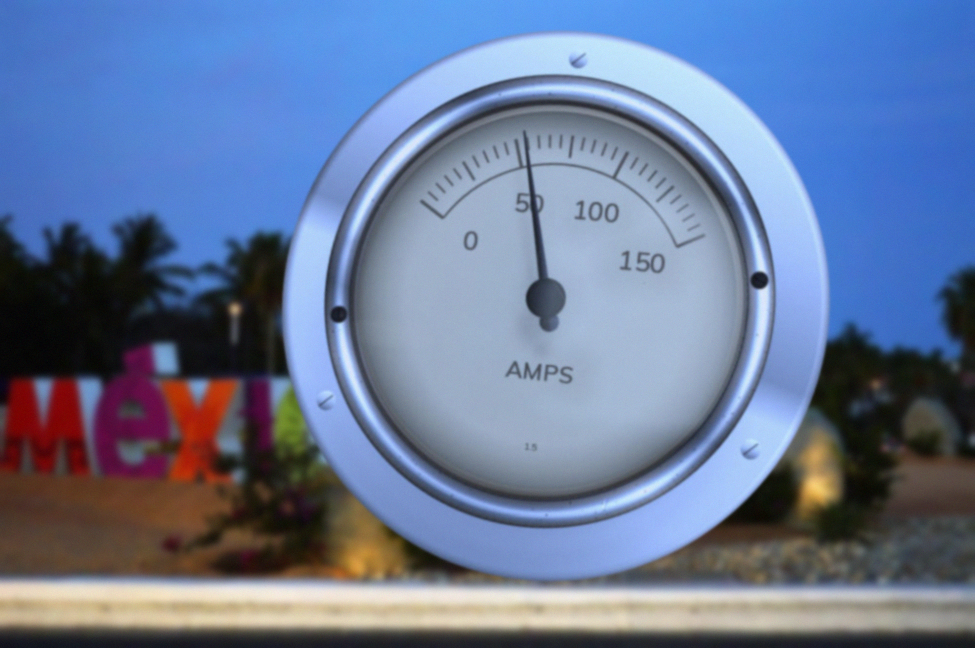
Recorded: 55 A
